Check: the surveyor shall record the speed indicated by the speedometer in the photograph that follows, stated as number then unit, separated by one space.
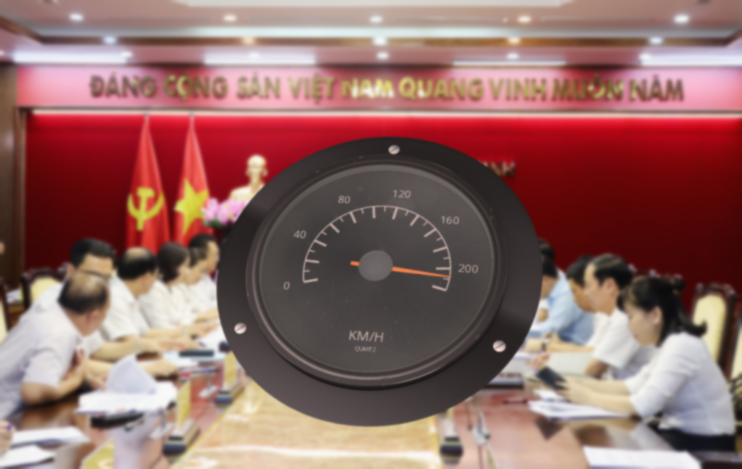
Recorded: 210 km/h
